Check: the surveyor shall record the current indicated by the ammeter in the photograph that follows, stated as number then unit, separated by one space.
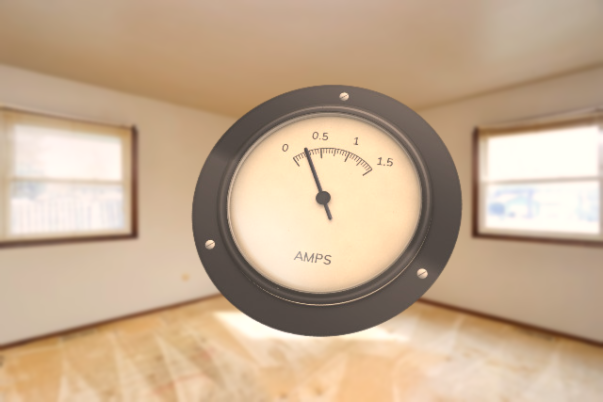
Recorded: 0.25 A
